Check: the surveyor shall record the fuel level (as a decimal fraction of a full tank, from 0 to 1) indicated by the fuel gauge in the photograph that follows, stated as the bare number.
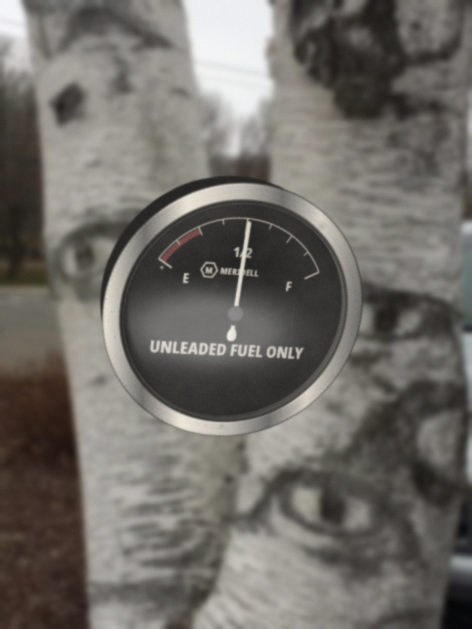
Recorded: 0.5
